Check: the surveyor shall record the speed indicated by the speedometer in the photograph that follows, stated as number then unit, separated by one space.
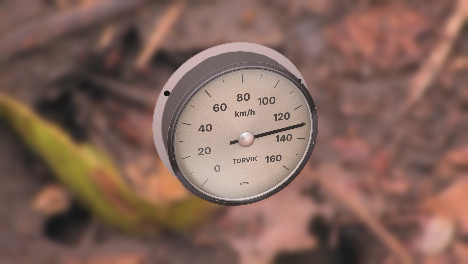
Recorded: 130 km/h
